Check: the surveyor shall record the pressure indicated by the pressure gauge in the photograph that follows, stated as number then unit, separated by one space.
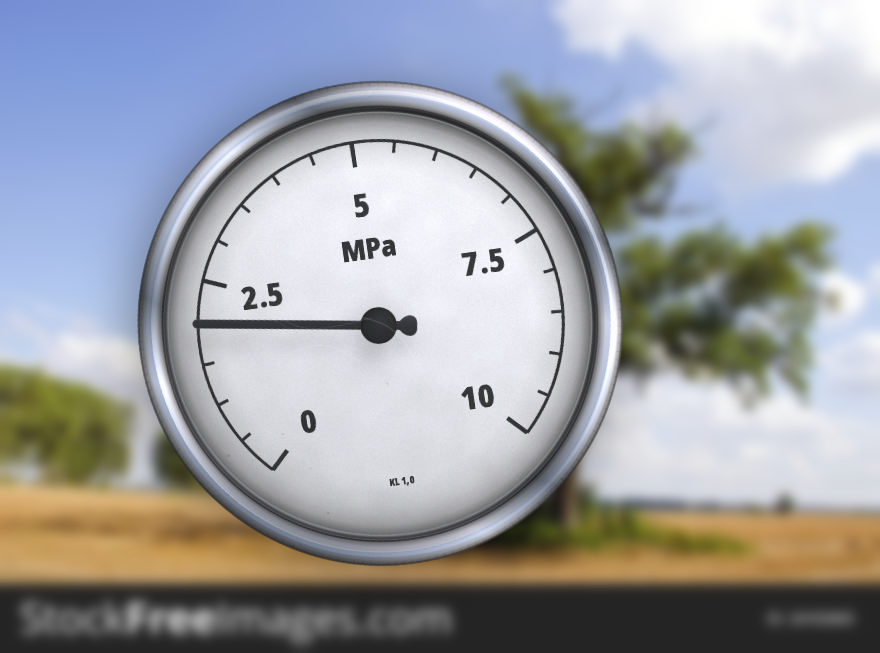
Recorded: 2 MPa
